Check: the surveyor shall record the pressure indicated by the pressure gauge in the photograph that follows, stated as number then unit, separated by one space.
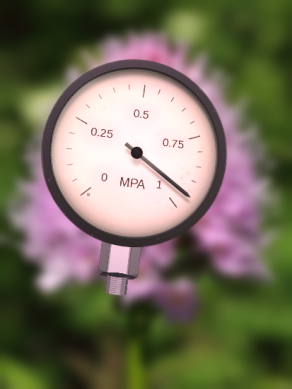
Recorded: 0.95 MPa
